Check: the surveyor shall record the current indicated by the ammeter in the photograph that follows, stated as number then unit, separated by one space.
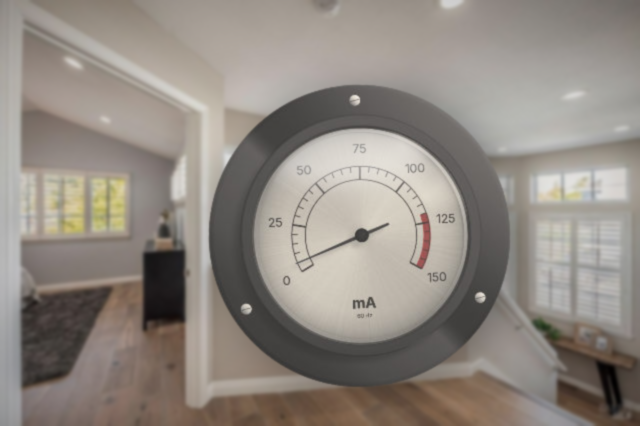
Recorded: 5 mA
